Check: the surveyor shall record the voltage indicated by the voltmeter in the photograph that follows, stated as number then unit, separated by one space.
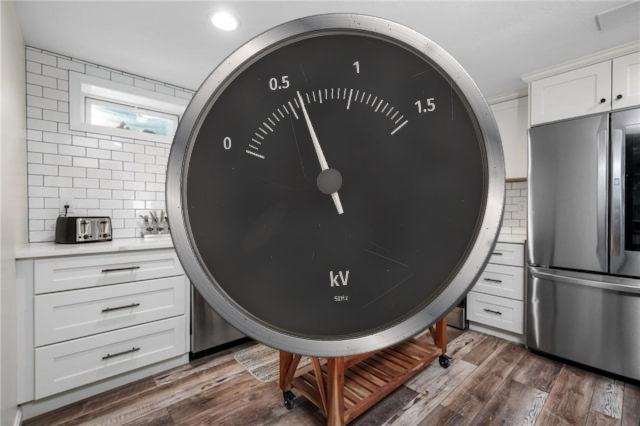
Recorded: 0.6 kV
